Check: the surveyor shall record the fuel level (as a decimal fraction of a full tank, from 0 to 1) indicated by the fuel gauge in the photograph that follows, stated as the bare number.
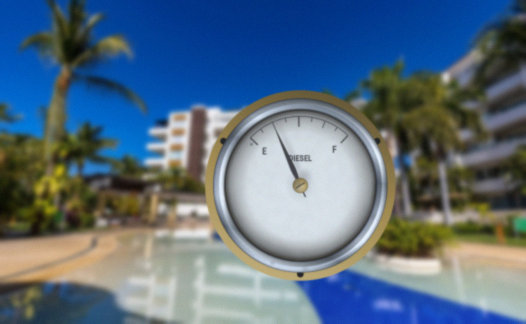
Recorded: 0.25
